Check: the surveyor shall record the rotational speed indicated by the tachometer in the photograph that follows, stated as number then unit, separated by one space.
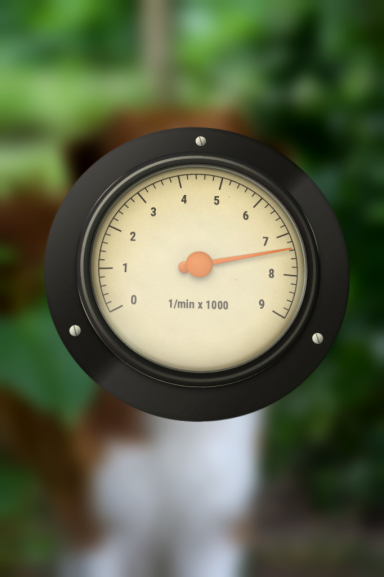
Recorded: 7400 rpm
